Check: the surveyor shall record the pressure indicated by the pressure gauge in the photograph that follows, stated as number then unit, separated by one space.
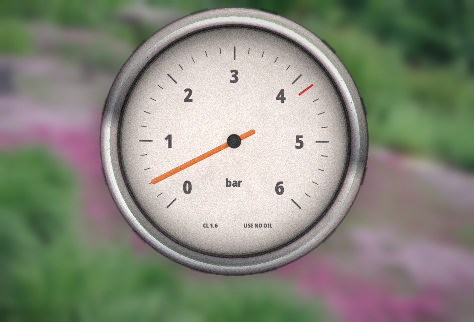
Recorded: 0.4 bar
